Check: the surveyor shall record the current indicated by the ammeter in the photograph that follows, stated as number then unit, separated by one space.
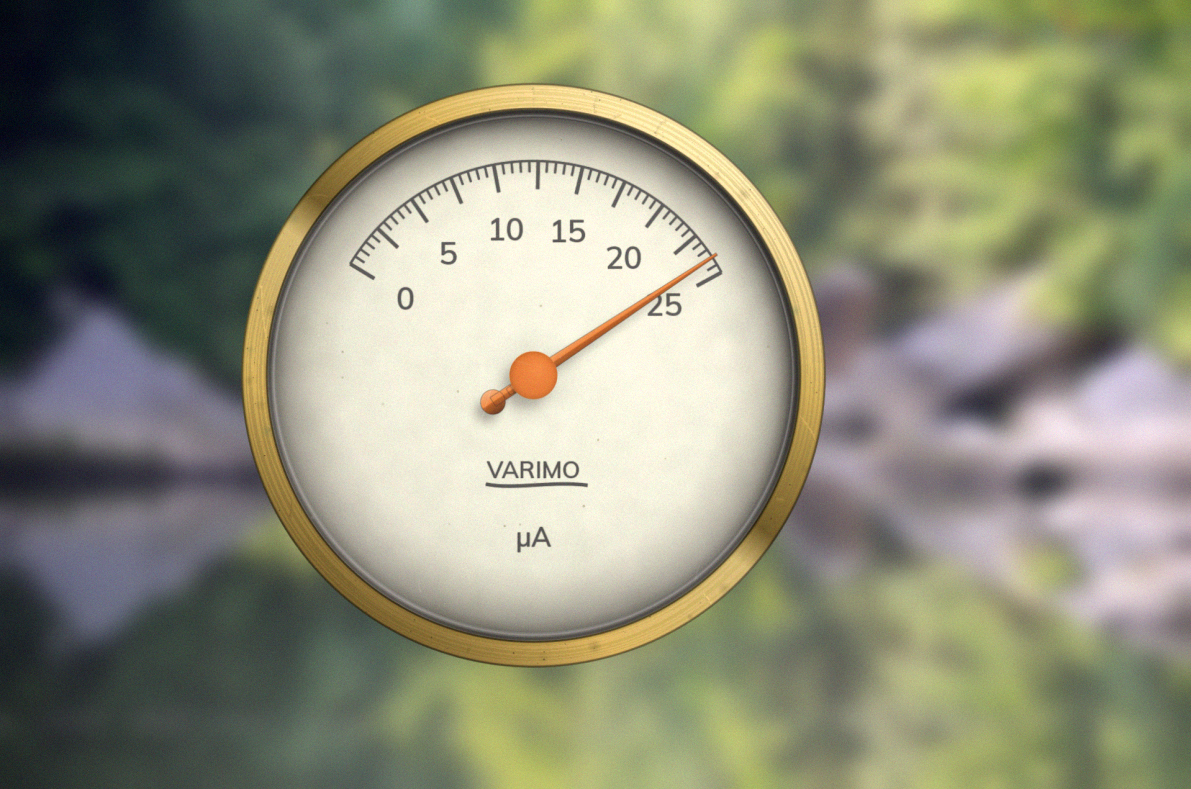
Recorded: 24 µA
